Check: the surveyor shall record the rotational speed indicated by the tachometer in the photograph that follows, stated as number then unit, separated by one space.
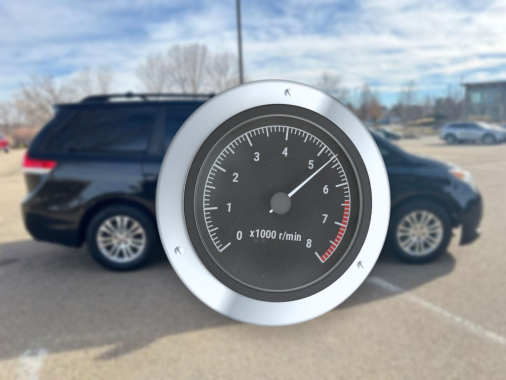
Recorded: 5300 rpm
